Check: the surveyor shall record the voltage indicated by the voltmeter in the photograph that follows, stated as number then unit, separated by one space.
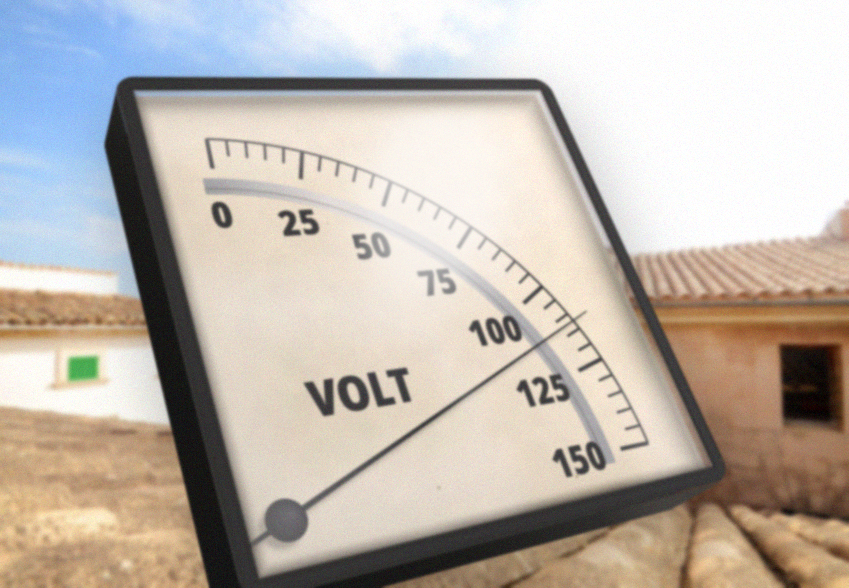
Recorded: 112.5 V
